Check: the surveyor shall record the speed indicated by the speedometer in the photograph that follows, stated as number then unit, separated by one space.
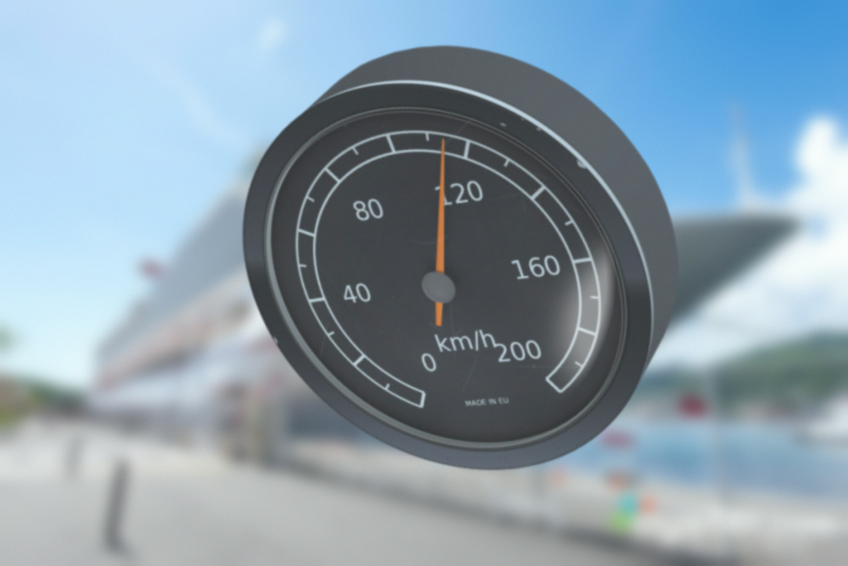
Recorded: 115 km/h
